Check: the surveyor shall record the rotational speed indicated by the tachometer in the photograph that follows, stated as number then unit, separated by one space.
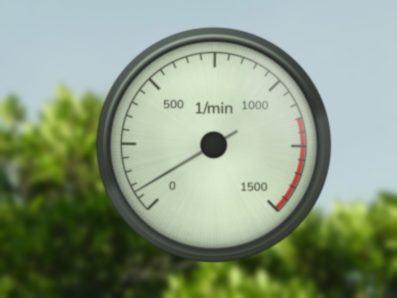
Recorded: 75 rpm
